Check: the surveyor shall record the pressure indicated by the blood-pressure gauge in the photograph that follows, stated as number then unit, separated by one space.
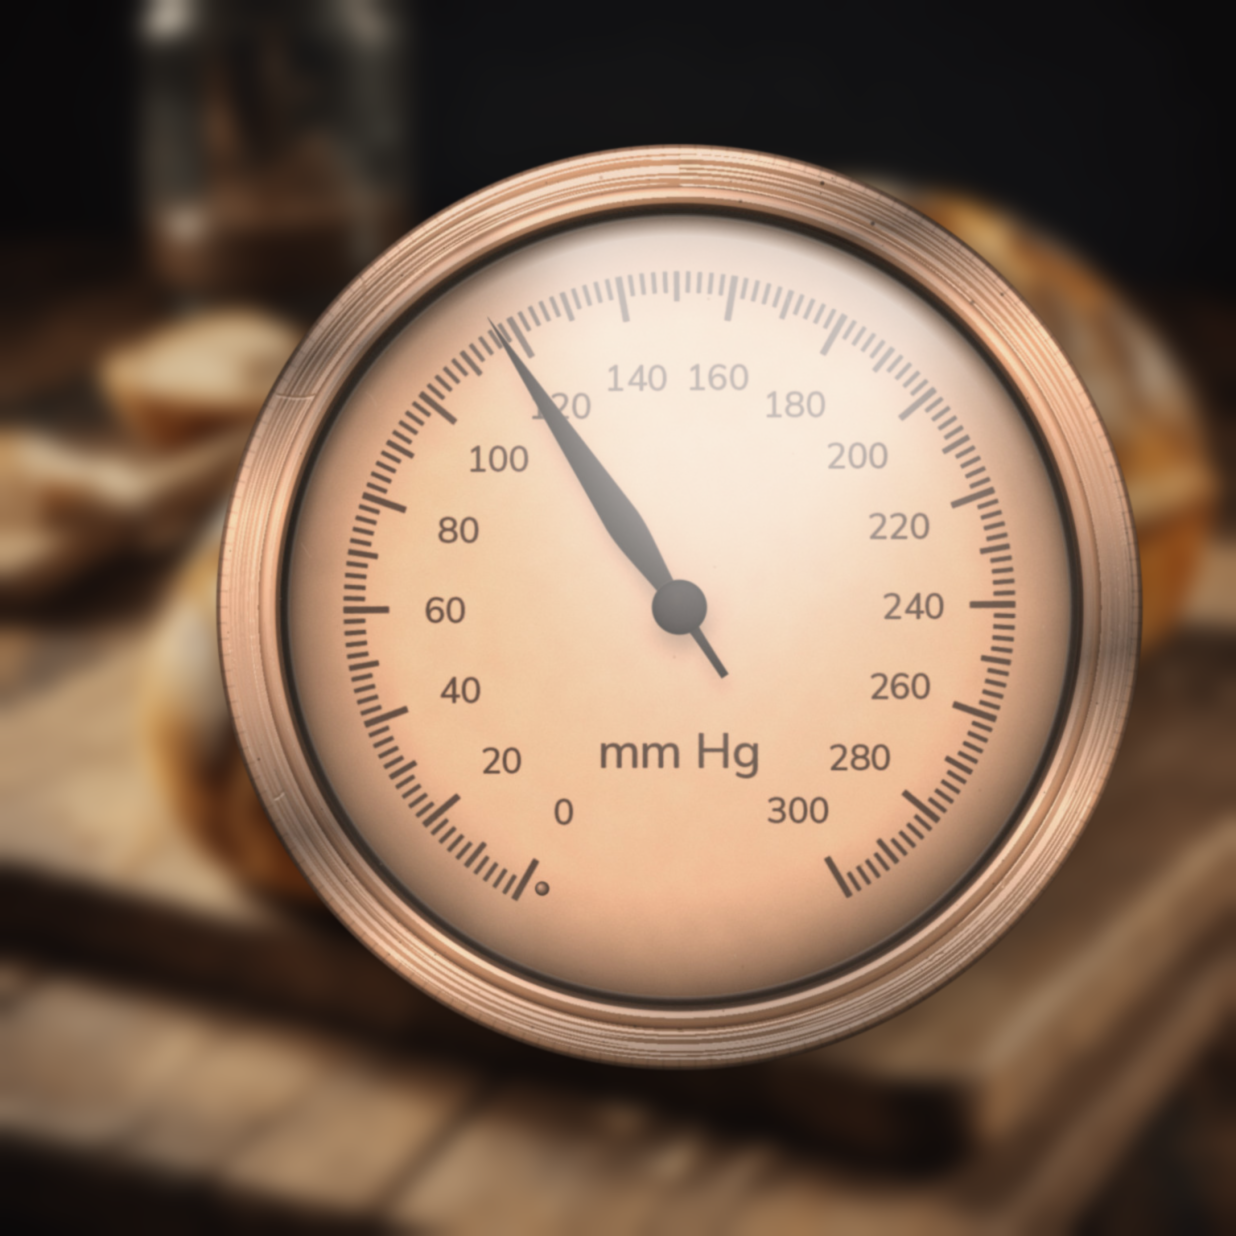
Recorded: 117 mmHg
